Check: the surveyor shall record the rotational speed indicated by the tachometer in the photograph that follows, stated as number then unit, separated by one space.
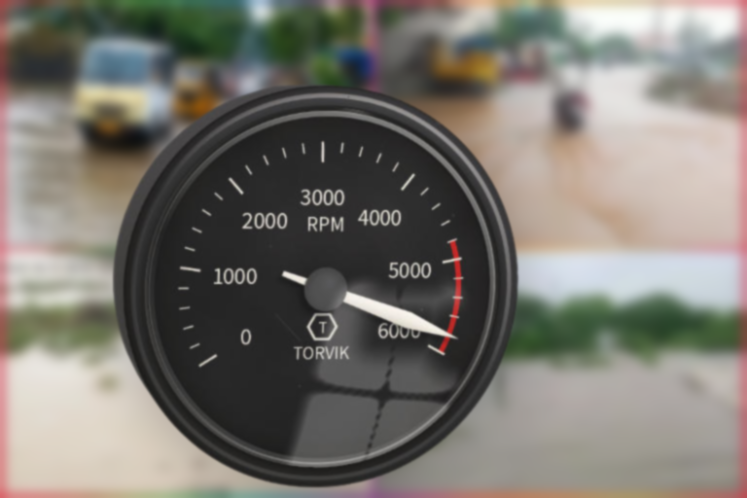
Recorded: 5800 rpm
